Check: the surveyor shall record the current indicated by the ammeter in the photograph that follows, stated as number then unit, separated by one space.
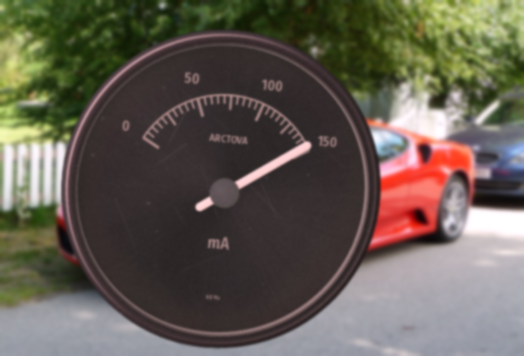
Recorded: 145 mA
